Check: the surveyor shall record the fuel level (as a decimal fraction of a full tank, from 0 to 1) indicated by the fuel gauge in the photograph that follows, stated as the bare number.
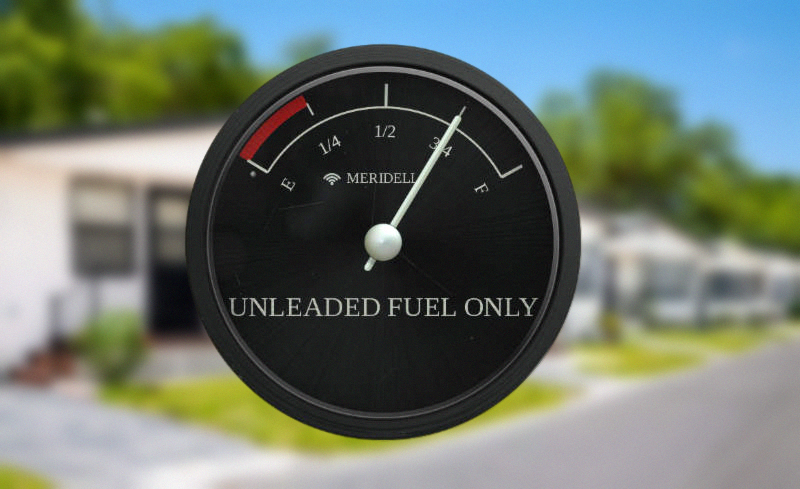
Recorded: 0.75
